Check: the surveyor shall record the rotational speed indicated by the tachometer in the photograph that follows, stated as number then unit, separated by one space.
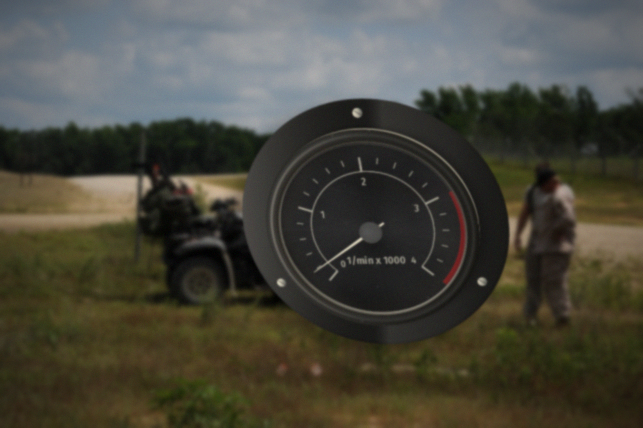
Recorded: 200 rpm
